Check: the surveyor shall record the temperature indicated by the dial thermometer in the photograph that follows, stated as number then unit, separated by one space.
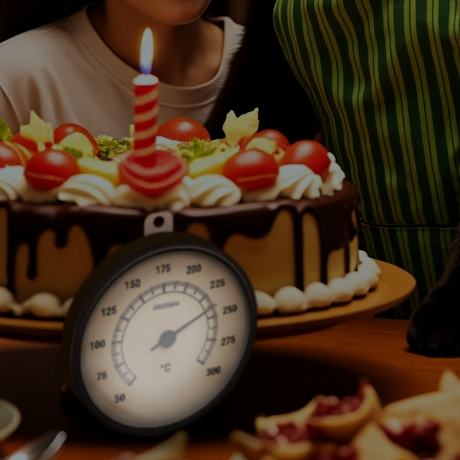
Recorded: 237.5 °C
